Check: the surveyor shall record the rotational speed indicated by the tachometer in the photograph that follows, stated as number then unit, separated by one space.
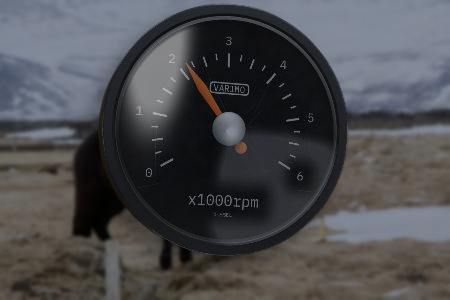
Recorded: 2125 rpm
